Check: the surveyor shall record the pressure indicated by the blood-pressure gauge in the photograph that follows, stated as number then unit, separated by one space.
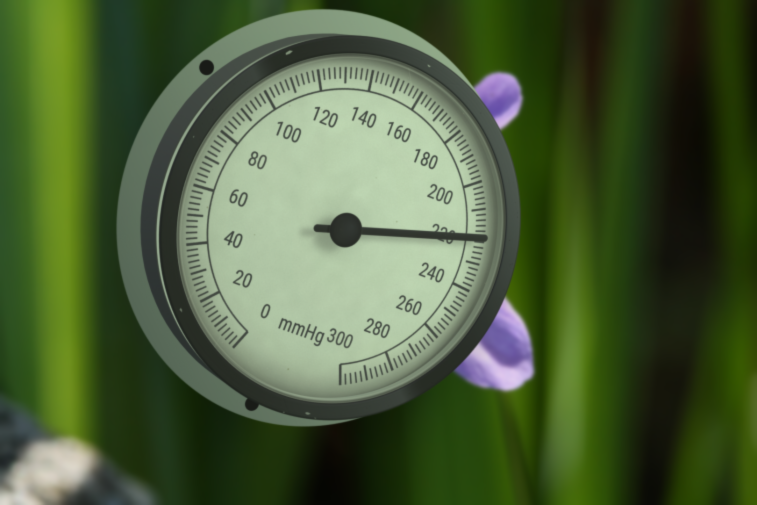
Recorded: 220 mmHg
